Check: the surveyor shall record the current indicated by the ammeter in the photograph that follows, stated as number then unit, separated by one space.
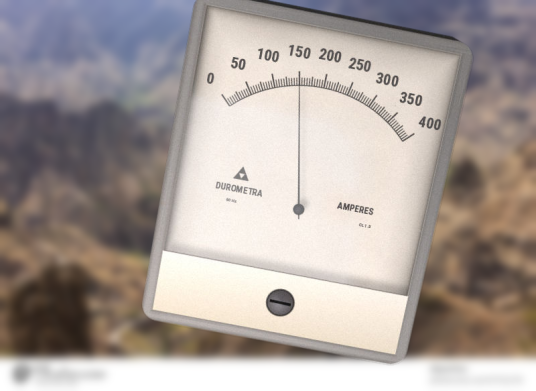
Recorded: 150 A
